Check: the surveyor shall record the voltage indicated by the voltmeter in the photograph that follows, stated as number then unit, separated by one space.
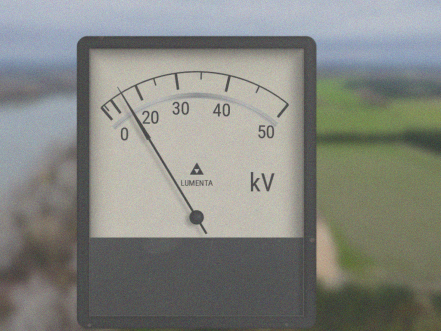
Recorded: 15 kV
